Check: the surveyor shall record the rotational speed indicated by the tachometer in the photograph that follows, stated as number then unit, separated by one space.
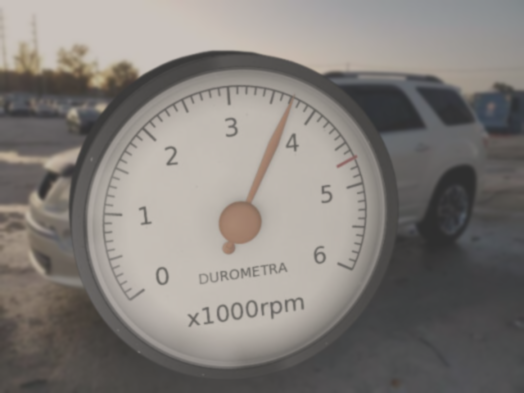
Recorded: 3700 rpm
